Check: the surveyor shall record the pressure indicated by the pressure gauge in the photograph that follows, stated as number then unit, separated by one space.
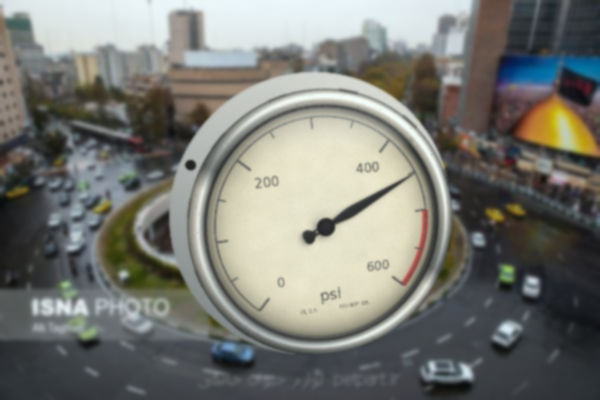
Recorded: 450 psi
